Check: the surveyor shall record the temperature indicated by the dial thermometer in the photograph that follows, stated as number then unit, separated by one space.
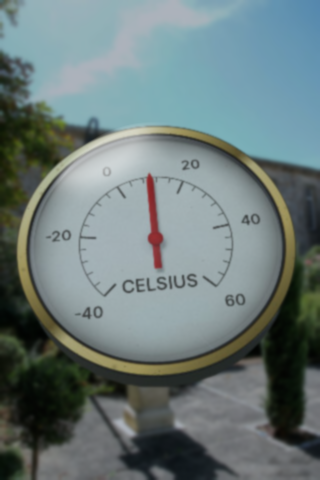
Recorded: 10 °C
